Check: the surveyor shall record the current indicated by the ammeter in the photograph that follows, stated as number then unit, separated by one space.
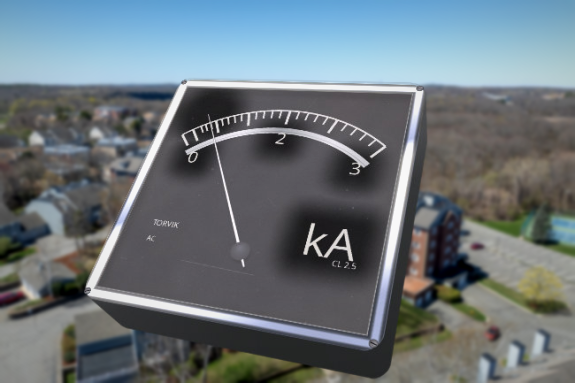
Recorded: 0.9 kA
